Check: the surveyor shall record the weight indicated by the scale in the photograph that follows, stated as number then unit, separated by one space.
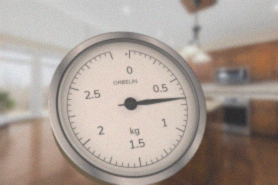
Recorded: 0.7 kg
